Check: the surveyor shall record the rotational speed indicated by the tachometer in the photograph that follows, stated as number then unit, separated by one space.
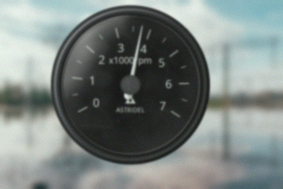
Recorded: 3750 rpm
